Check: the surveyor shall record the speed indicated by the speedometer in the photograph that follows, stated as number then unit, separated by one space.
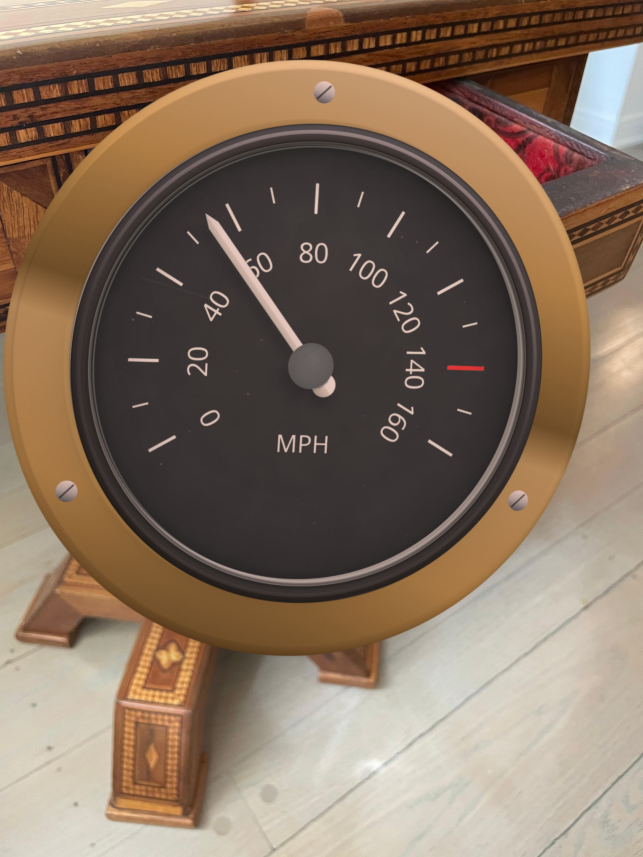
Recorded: 55 mph
